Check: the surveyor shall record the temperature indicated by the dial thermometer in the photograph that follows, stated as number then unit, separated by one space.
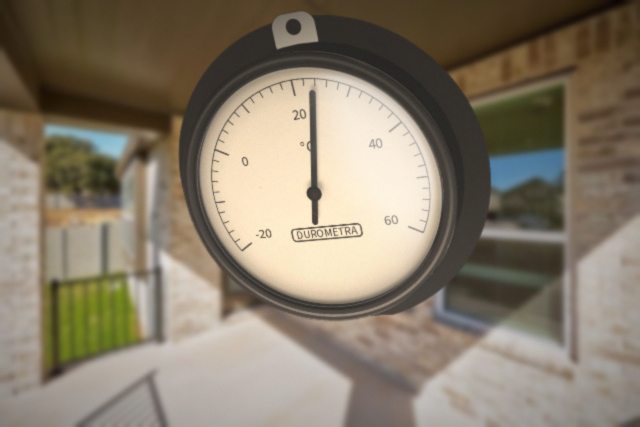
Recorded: 24 °C
